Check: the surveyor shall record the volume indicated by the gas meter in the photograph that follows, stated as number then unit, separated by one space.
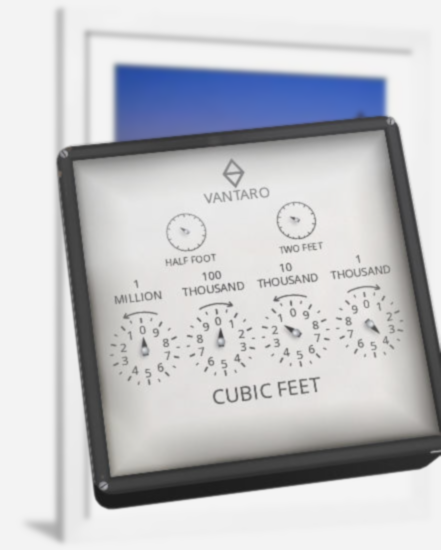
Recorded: 1400 ft³
